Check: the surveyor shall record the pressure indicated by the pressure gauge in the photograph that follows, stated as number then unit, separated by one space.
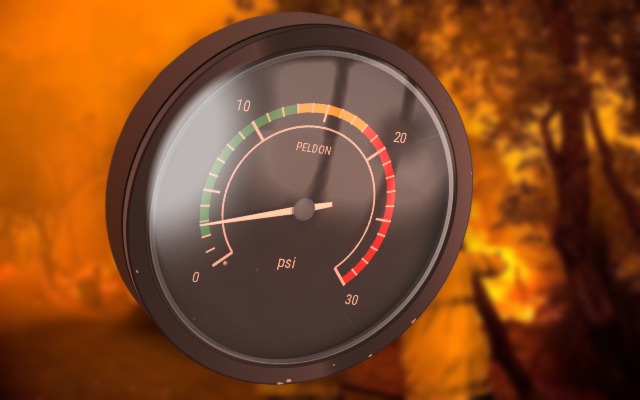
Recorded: 3 psi
